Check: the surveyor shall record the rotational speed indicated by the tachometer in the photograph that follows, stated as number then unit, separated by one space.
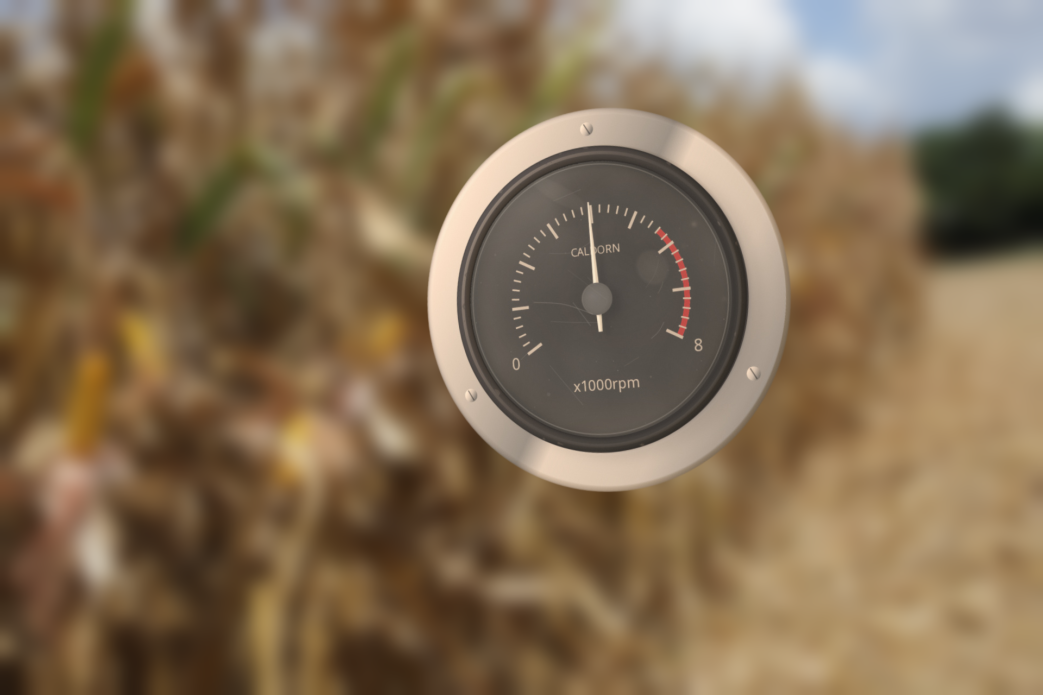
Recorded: 4000 rpm
